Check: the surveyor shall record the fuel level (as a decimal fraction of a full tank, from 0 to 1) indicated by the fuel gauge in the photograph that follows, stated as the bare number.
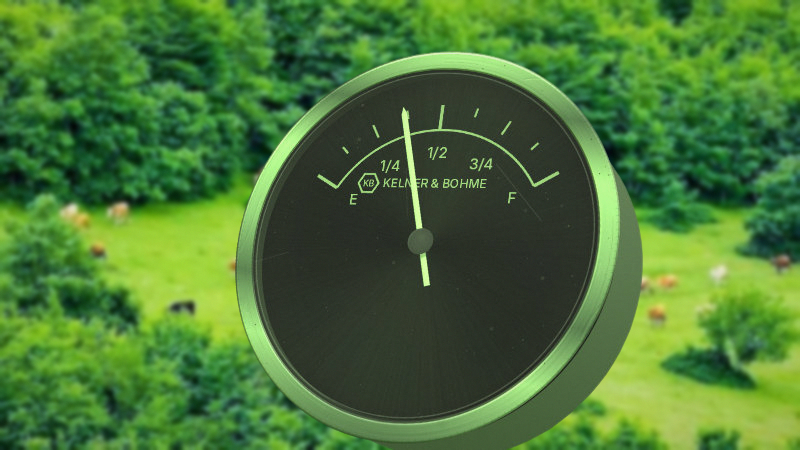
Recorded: 0.375
